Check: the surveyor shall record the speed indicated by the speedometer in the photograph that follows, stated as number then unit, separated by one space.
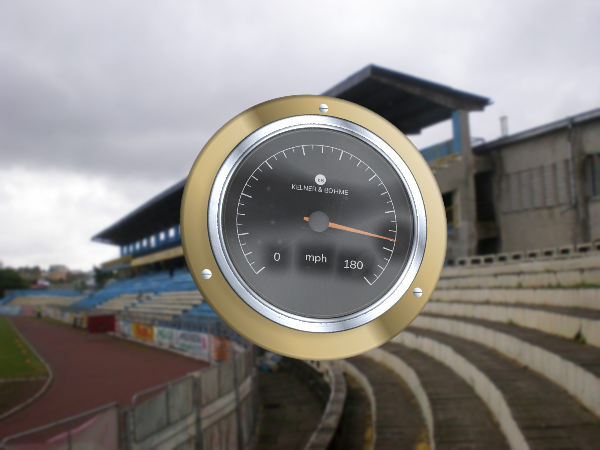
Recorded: 155 mph
